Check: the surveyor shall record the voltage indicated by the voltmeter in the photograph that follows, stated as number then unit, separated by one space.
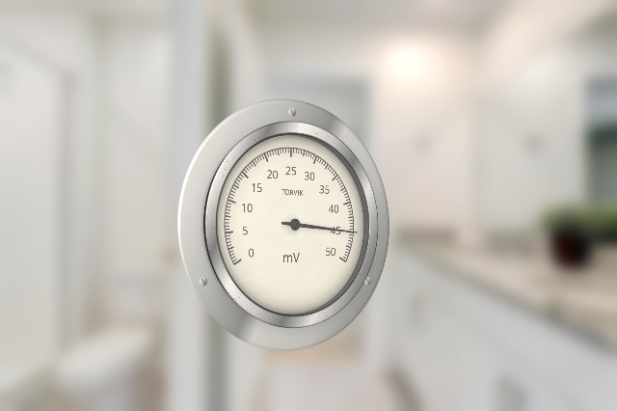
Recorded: 45 mV
